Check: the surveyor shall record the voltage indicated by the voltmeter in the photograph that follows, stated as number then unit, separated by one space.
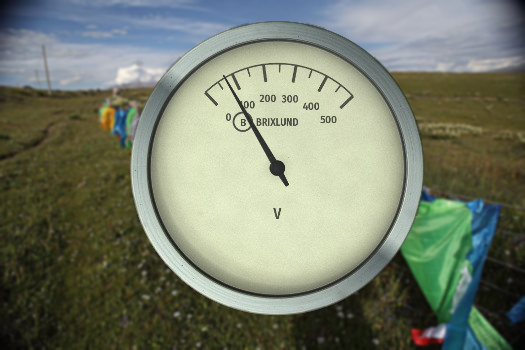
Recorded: 75 V
